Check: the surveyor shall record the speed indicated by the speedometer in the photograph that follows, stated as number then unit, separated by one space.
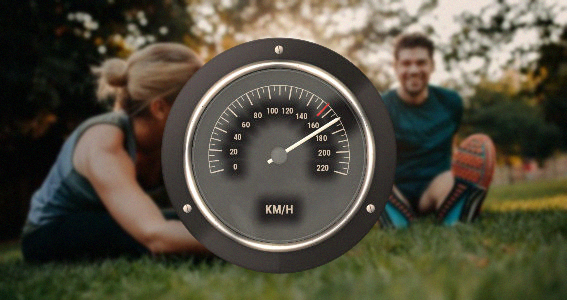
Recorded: 170 km/h
